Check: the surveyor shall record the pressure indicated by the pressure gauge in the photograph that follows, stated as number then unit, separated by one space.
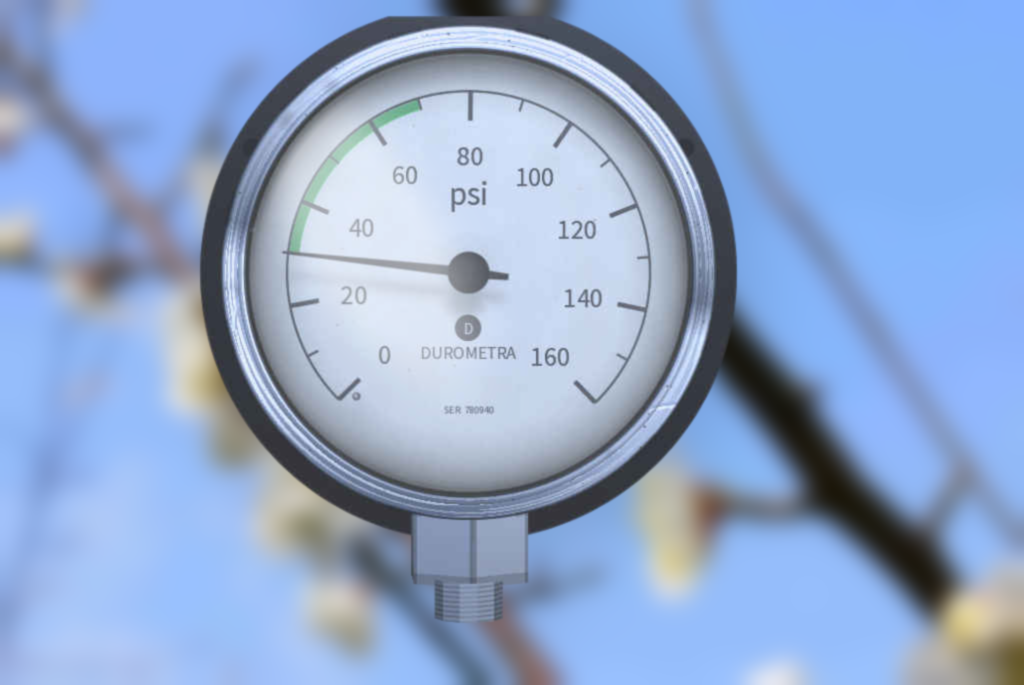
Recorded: 30 psi
